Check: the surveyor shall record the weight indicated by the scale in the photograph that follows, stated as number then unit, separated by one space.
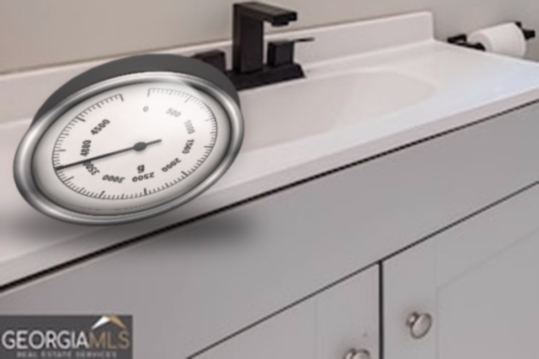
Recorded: 3750 g
